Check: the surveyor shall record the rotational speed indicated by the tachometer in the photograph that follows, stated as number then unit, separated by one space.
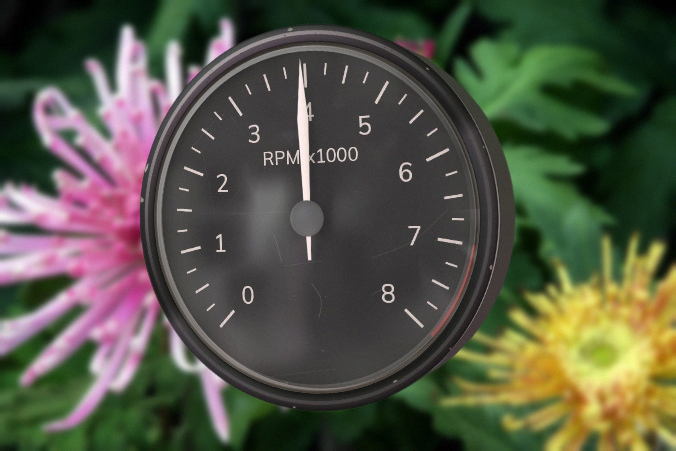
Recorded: 4000 rpm
